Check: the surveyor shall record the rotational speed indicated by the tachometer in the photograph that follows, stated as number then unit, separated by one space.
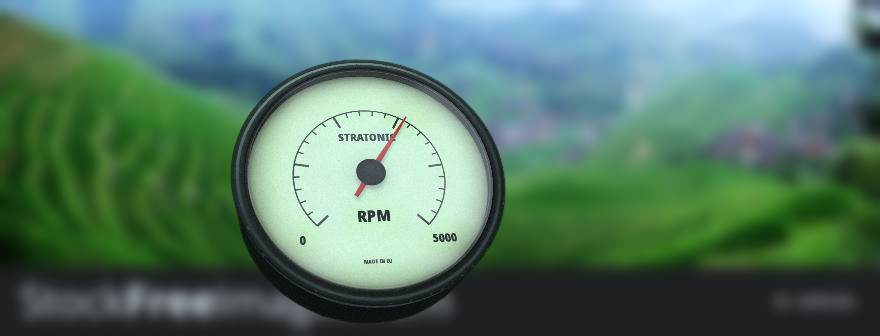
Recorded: 3100 rpm
